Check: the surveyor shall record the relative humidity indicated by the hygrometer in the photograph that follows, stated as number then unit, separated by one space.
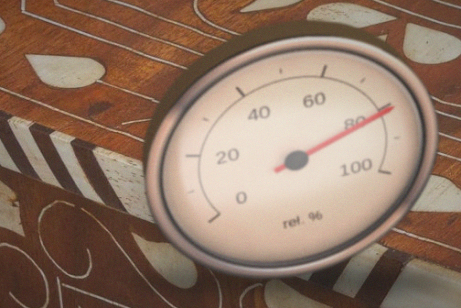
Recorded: 80 %
